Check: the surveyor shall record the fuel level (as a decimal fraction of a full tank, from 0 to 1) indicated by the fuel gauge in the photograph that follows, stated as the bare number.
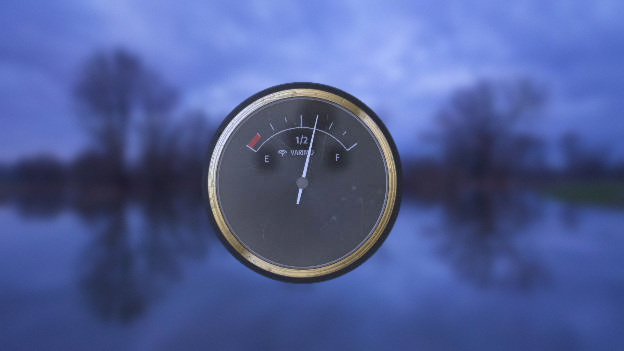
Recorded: 0.625
